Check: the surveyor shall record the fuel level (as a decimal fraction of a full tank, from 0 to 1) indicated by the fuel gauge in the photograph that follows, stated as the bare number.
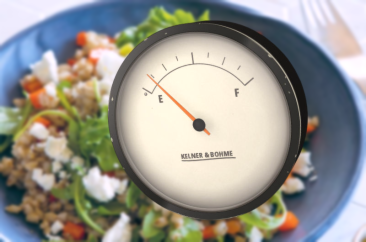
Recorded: 0.125
